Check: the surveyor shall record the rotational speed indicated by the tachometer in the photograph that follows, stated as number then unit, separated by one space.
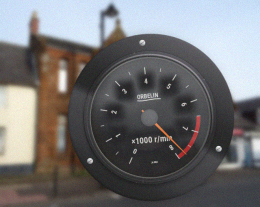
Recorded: 7750 rpm
